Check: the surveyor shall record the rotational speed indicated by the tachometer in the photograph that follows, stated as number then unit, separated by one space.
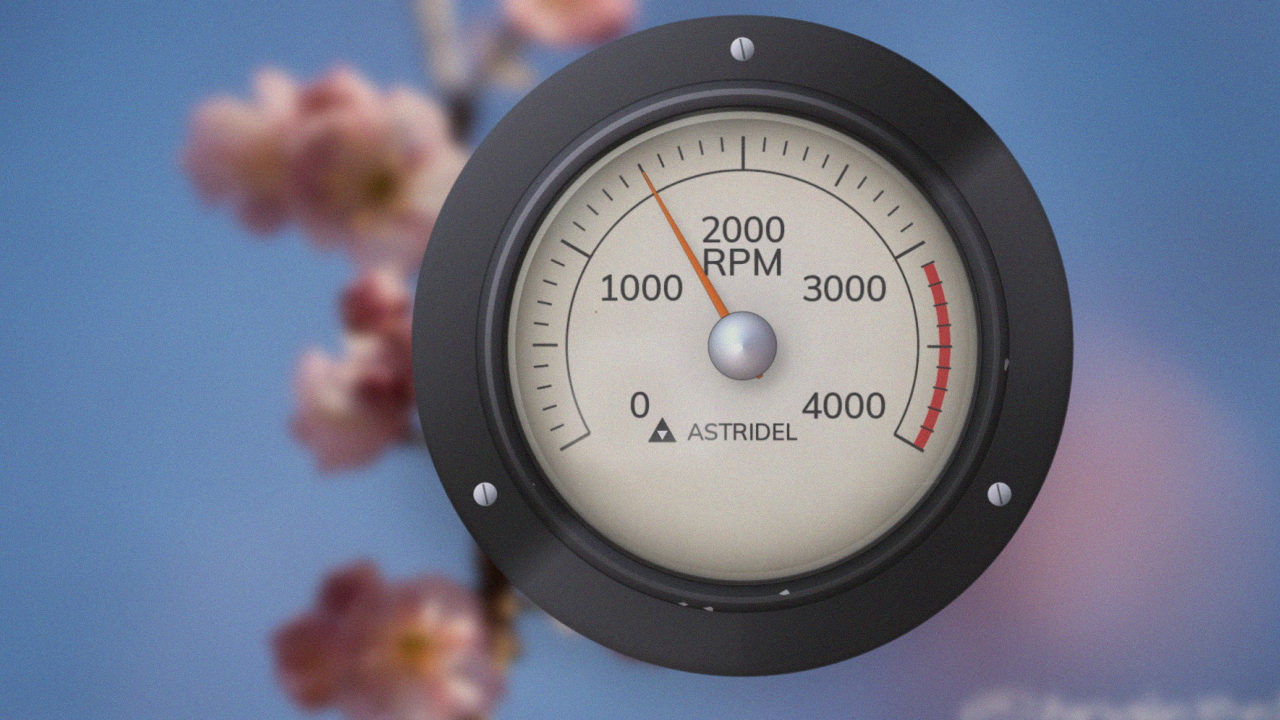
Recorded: 1500 rpm
